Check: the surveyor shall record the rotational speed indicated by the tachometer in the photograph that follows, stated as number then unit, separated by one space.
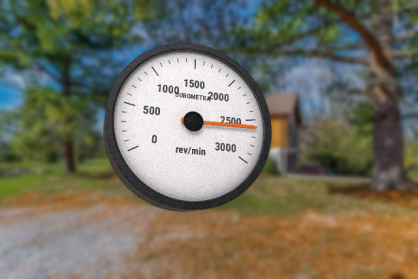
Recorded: 2600 rpm
